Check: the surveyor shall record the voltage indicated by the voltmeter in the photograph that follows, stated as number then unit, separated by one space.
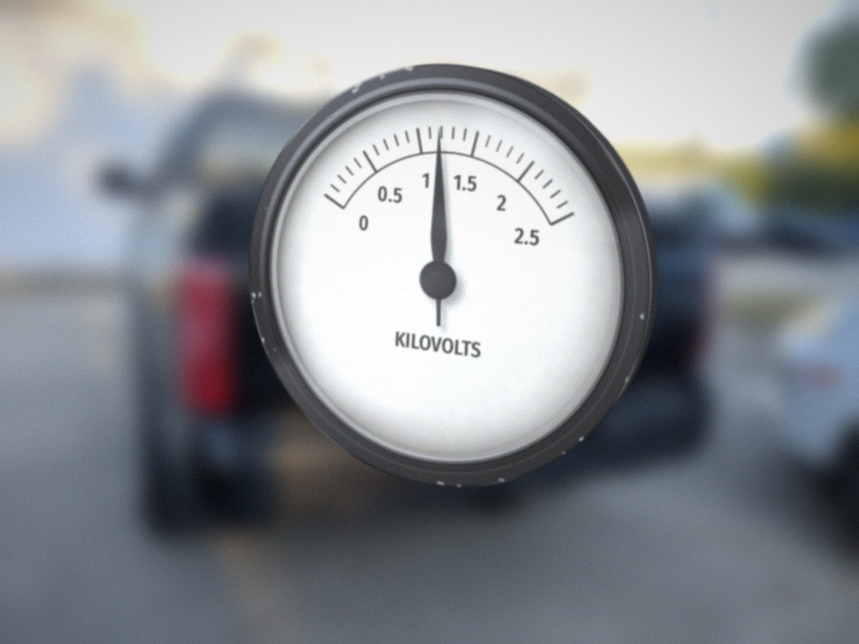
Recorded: 1.2 kV
